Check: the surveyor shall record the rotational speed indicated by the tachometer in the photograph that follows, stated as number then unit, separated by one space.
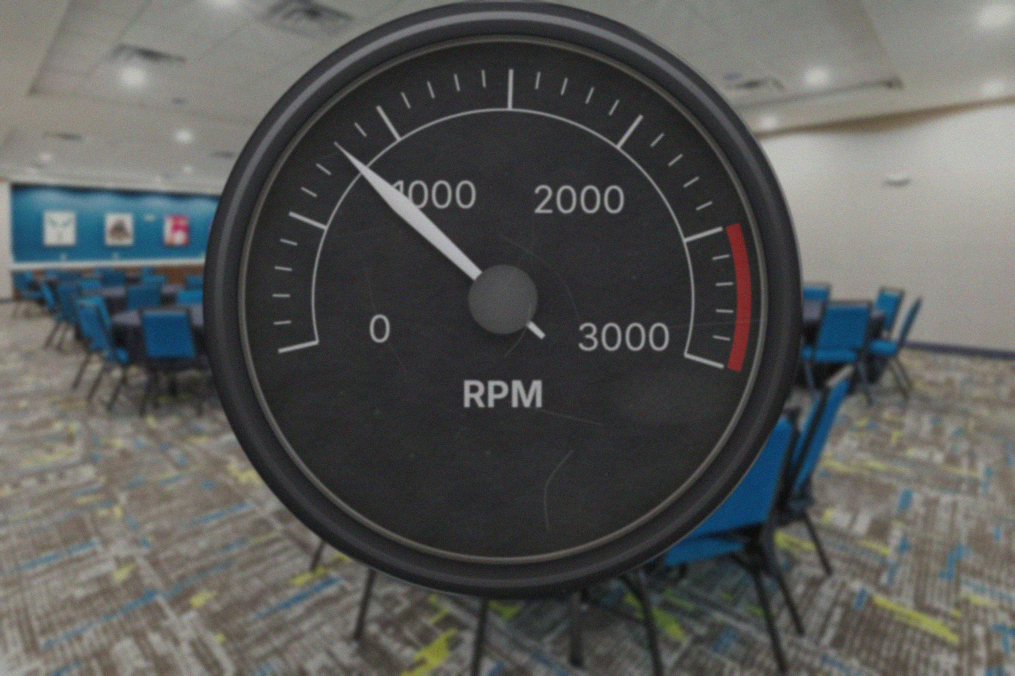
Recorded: 800 rpm
